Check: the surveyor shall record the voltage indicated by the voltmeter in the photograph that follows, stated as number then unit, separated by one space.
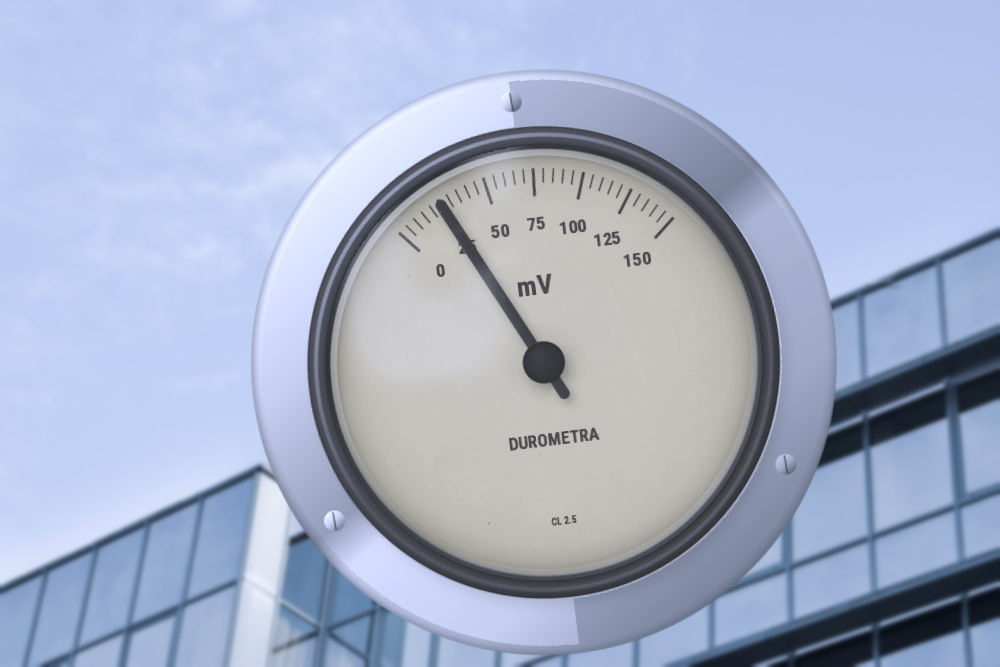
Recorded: 25 mV
